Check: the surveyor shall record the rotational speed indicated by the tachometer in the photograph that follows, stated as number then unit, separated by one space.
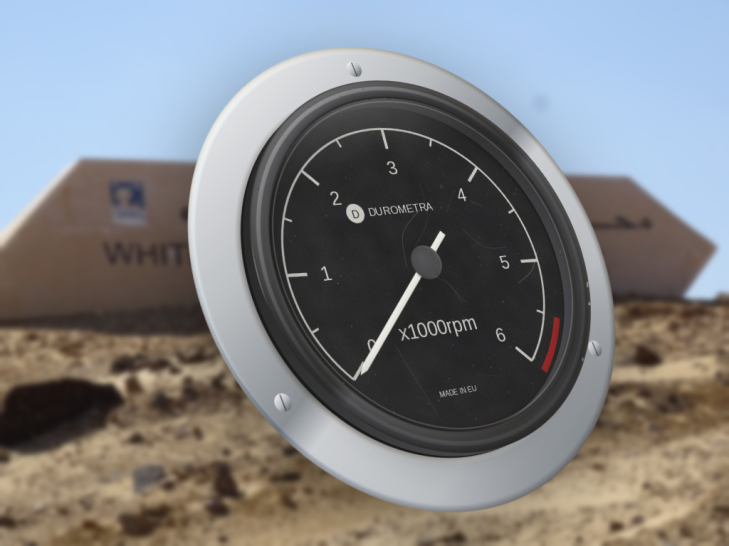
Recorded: 0 rpm
